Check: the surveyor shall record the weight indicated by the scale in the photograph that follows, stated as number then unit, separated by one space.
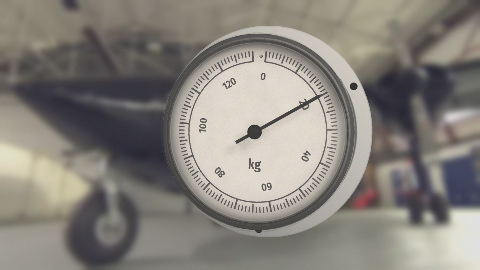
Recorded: 20 kg
